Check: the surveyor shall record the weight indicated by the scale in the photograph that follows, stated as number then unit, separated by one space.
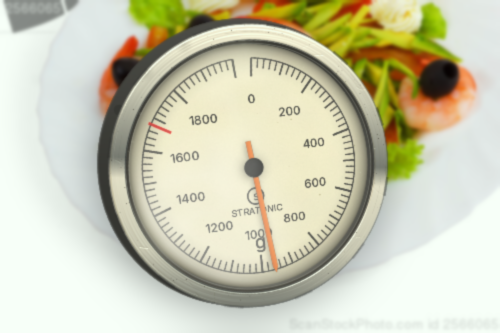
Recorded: 960 g
